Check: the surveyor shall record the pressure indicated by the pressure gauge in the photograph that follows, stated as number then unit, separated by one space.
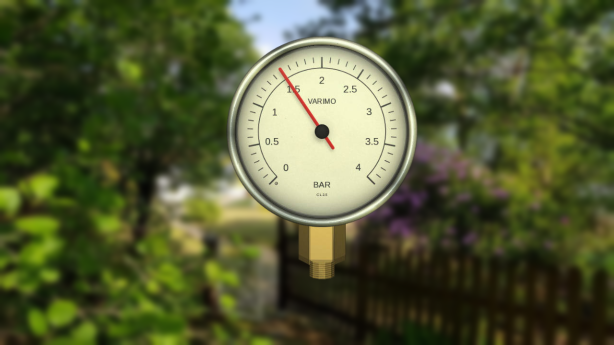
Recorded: 1.5 bar
